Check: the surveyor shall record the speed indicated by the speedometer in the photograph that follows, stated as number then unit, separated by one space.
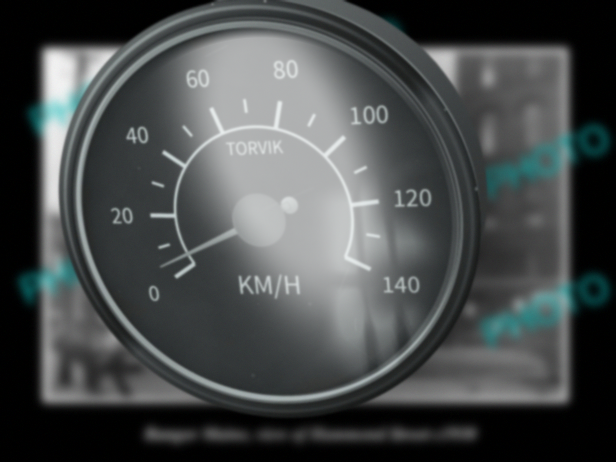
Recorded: 5 km/h
